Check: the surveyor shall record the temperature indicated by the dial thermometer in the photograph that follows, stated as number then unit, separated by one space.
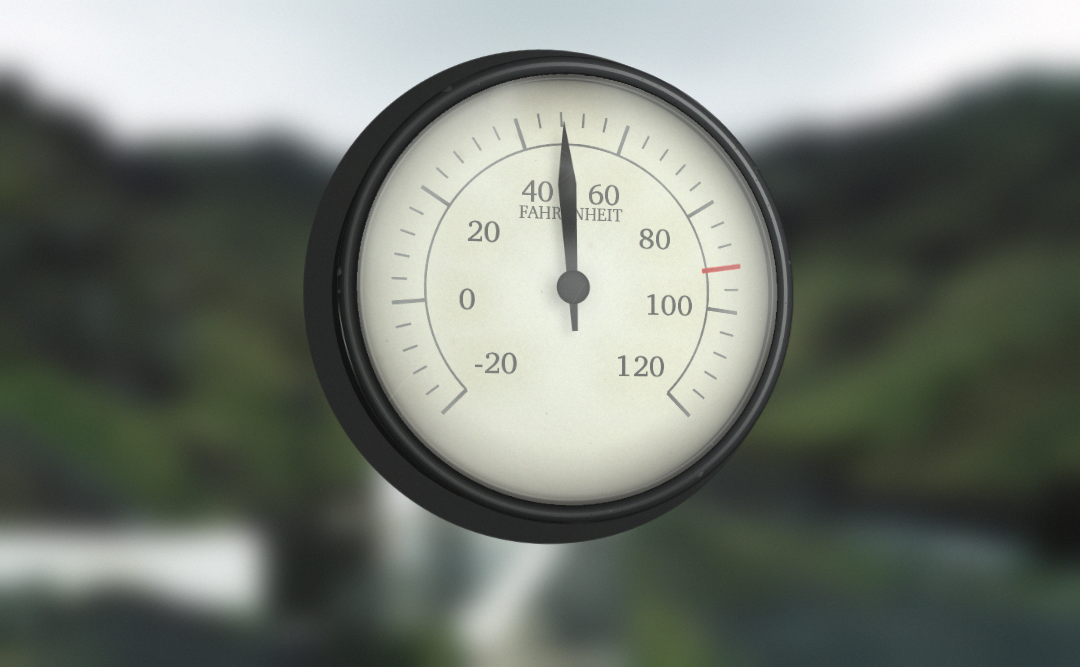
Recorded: 48 °F
